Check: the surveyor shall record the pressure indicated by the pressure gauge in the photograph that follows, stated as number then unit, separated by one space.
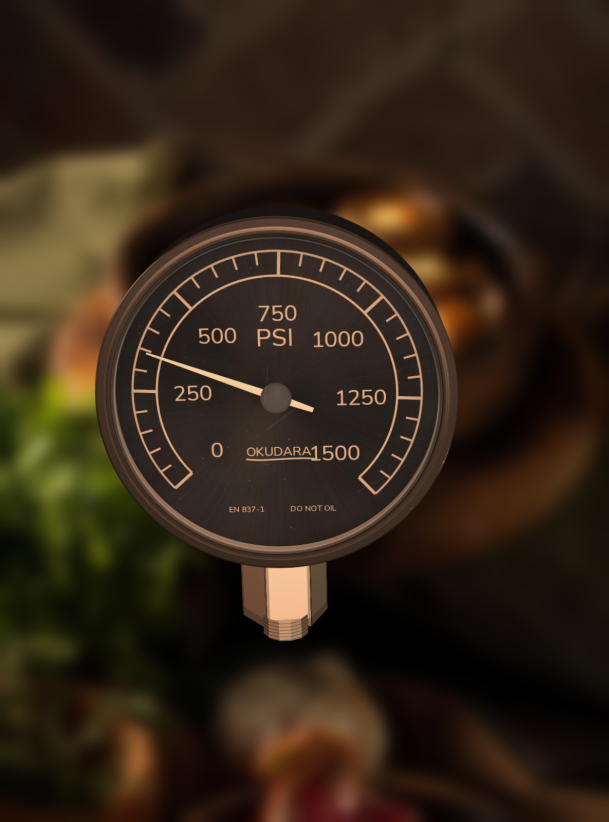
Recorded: 350 psi
